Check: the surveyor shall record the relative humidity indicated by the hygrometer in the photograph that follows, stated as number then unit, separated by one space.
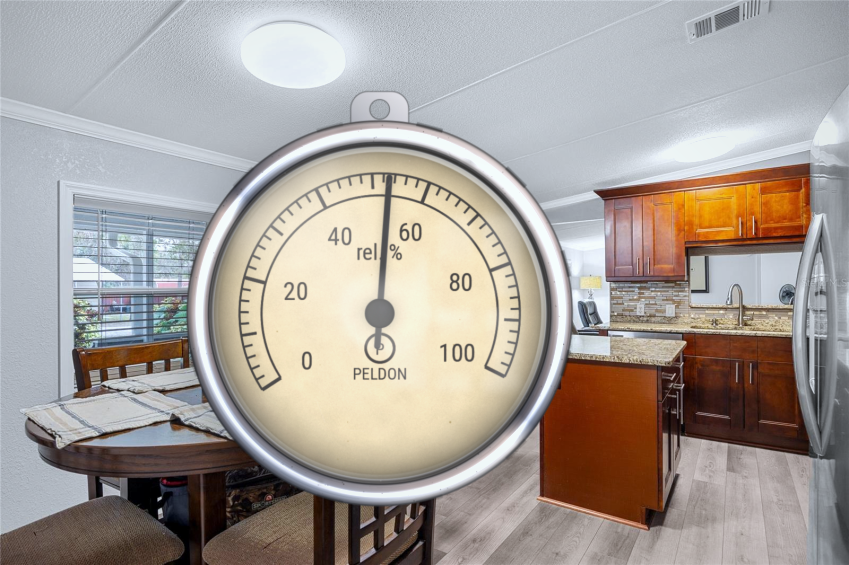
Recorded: 53 %
